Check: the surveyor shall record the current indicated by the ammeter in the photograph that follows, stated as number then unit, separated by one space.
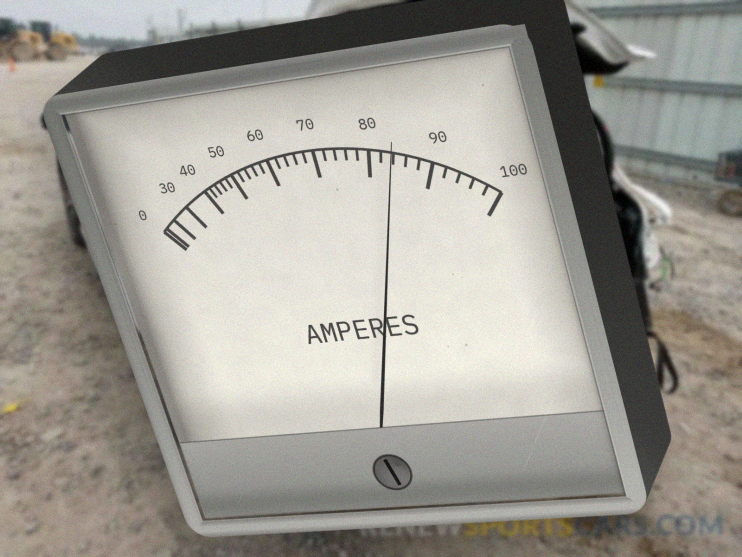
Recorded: 84 A
